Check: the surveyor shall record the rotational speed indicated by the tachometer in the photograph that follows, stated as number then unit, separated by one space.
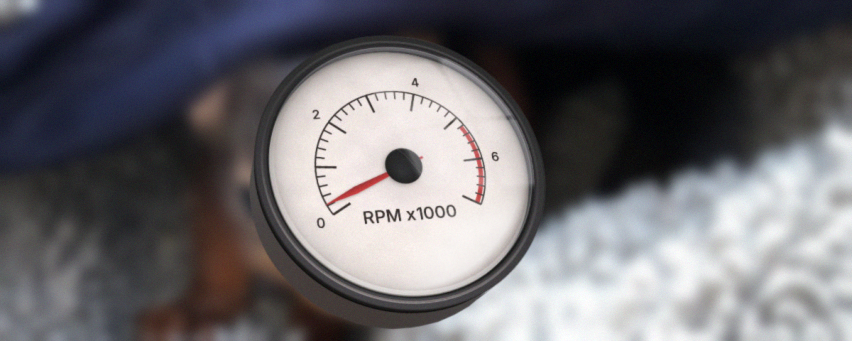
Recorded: 200 rpm
